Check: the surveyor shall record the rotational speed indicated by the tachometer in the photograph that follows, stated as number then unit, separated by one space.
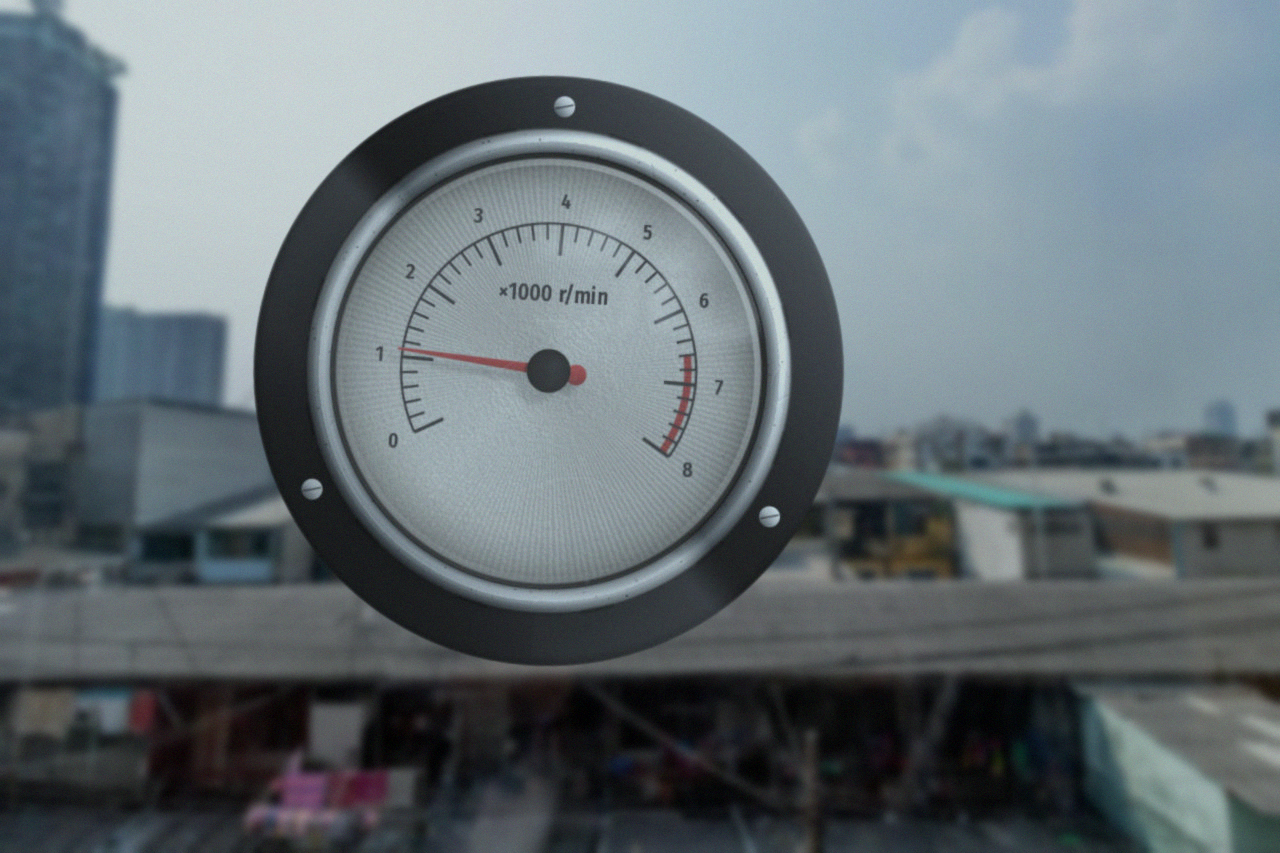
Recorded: 1100 rpm
